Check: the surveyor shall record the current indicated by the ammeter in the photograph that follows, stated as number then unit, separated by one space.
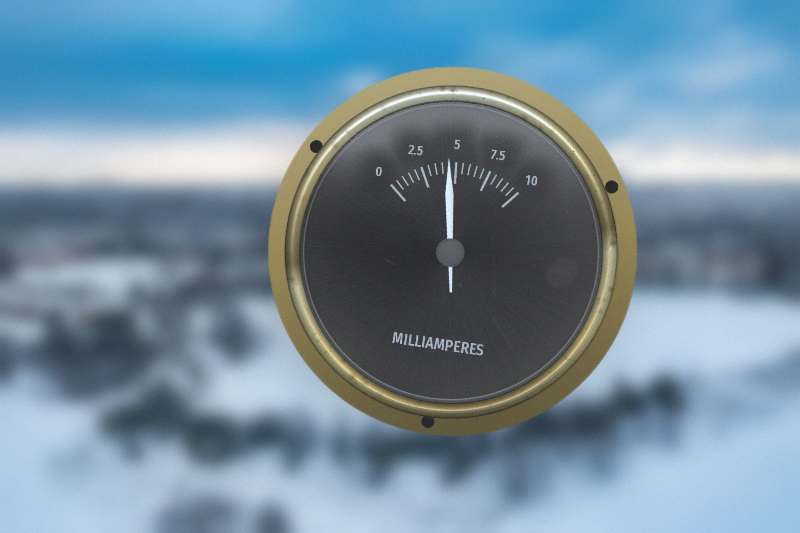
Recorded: 4.5 mA
